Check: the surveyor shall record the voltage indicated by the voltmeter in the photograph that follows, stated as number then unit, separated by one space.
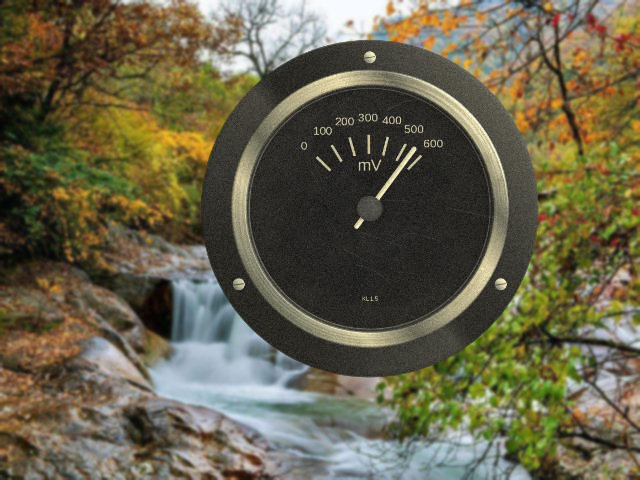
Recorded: 550 mV
